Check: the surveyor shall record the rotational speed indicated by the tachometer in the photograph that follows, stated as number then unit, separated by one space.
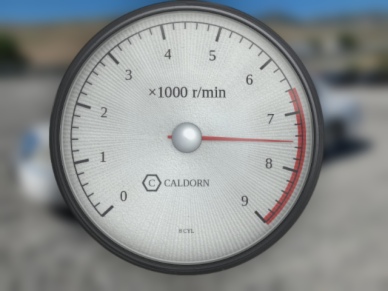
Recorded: 7500 rpm
